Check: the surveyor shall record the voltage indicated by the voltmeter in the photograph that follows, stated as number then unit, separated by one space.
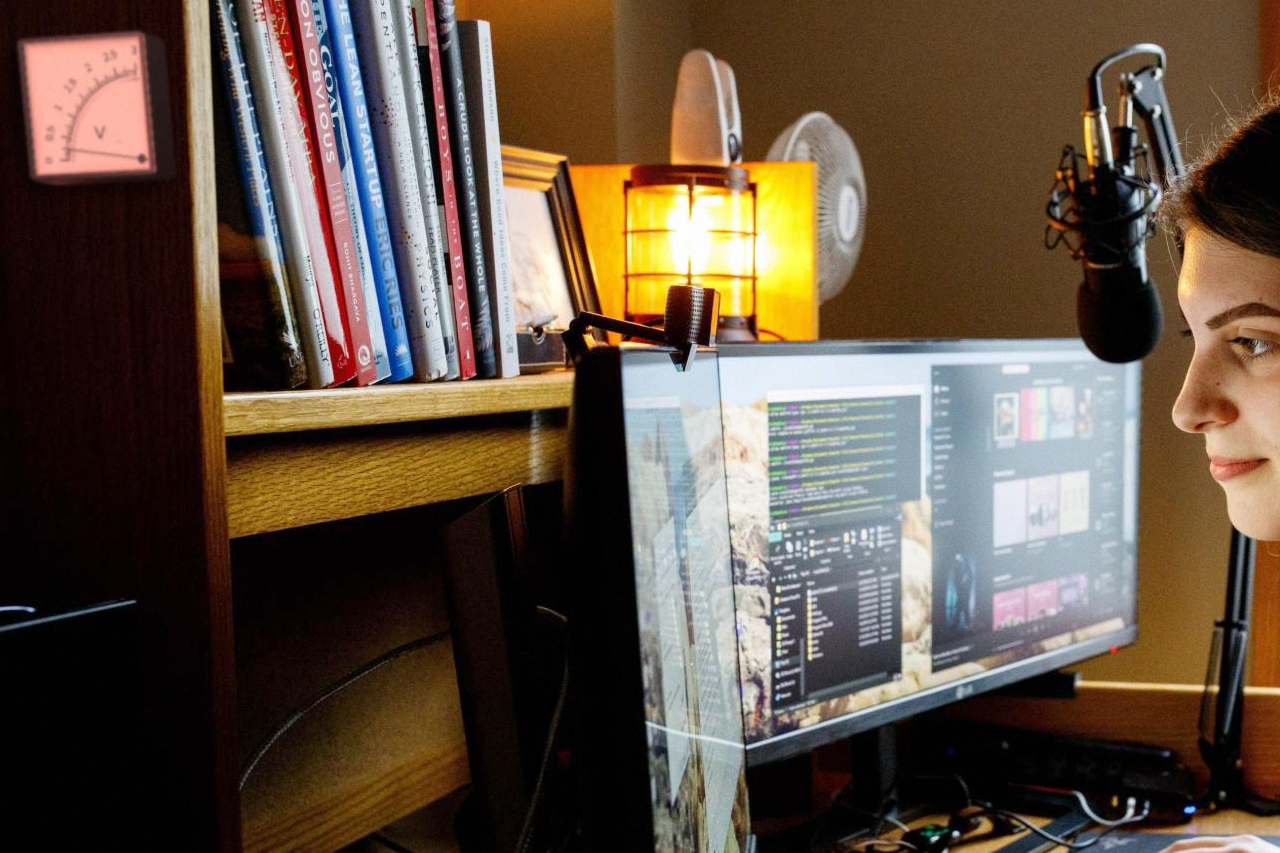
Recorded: 0.25 V
